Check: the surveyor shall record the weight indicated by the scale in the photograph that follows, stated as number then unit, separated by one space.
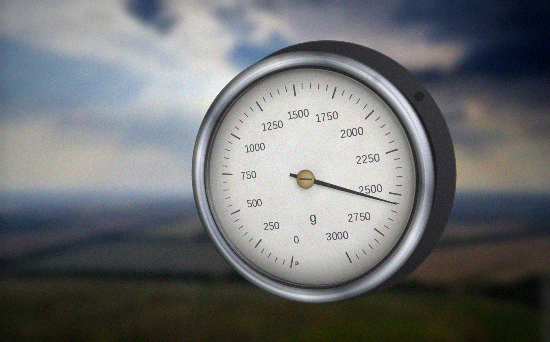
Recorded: 2550 g
